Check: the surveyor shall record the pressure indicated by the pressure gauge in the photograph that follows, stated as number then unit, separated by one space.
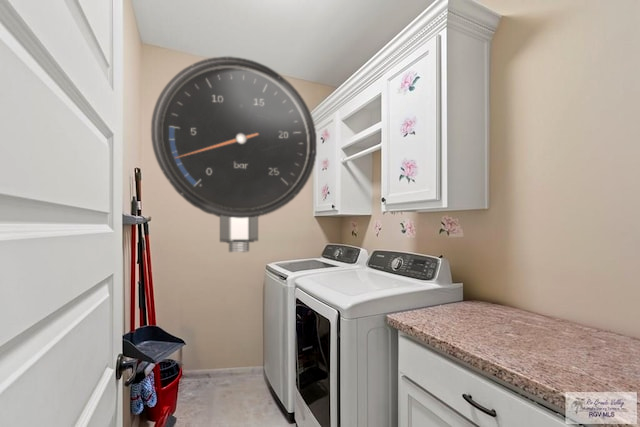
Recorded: 2.5 bar
